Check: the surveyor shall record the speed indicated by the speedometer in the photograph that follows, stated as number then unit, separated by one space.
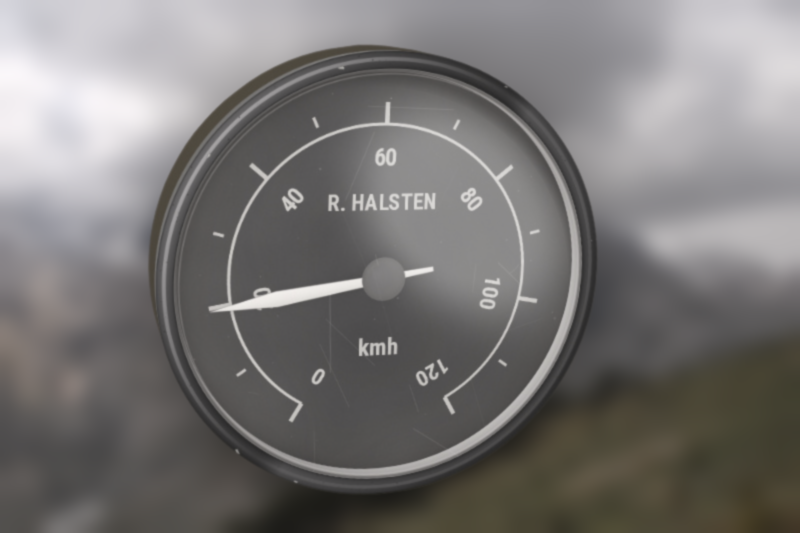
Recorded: 20 km/h
